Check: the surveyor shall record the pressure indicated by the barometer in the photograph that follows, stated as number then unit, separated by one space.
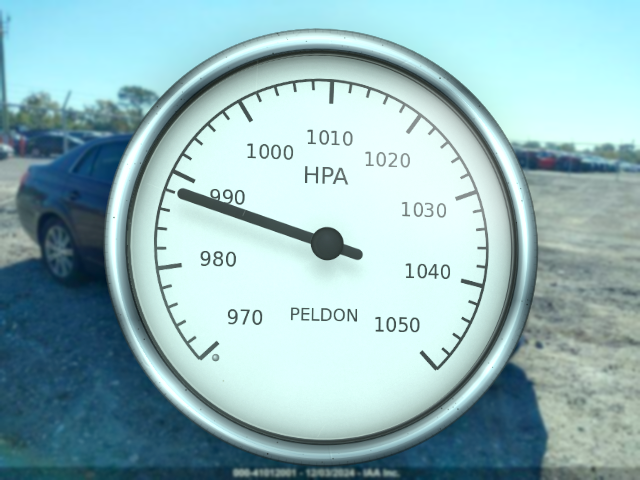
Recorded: 988 hPa
